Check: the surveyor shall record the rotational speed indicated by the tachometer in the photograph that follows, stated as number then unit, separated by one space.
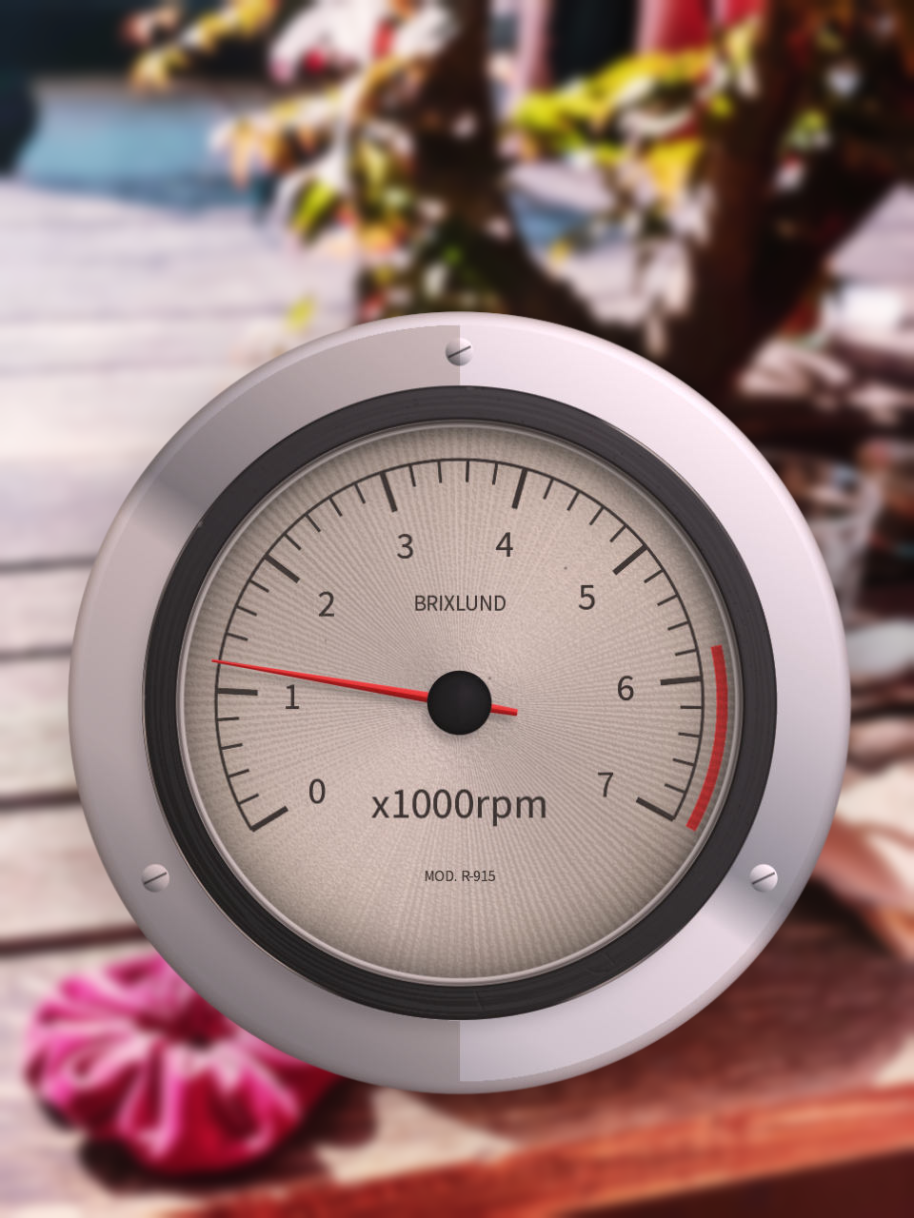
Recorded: 1200 rpm
